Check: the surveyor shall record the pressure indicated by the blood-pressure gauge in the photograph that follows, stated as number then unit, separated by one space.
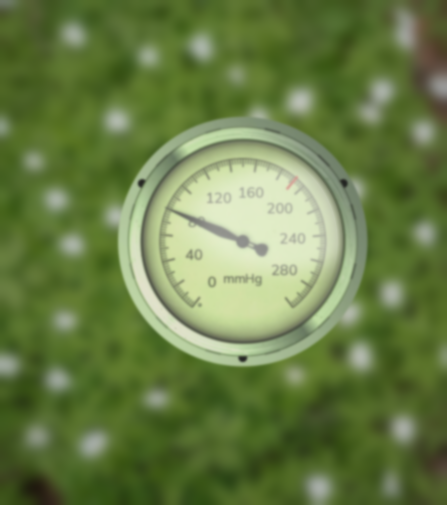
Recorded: 80 mmHg
